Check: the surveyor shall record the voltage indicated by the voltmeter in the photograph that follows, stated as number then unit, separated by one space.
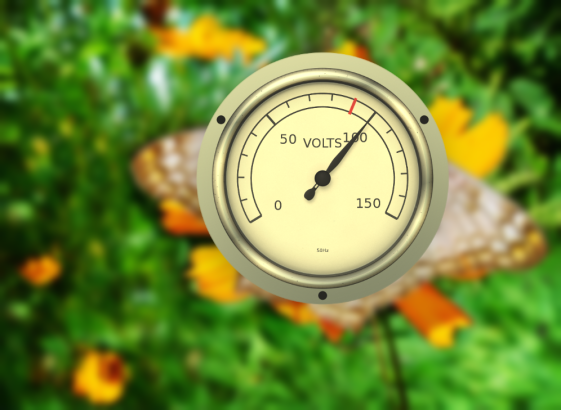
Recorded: 100 V
